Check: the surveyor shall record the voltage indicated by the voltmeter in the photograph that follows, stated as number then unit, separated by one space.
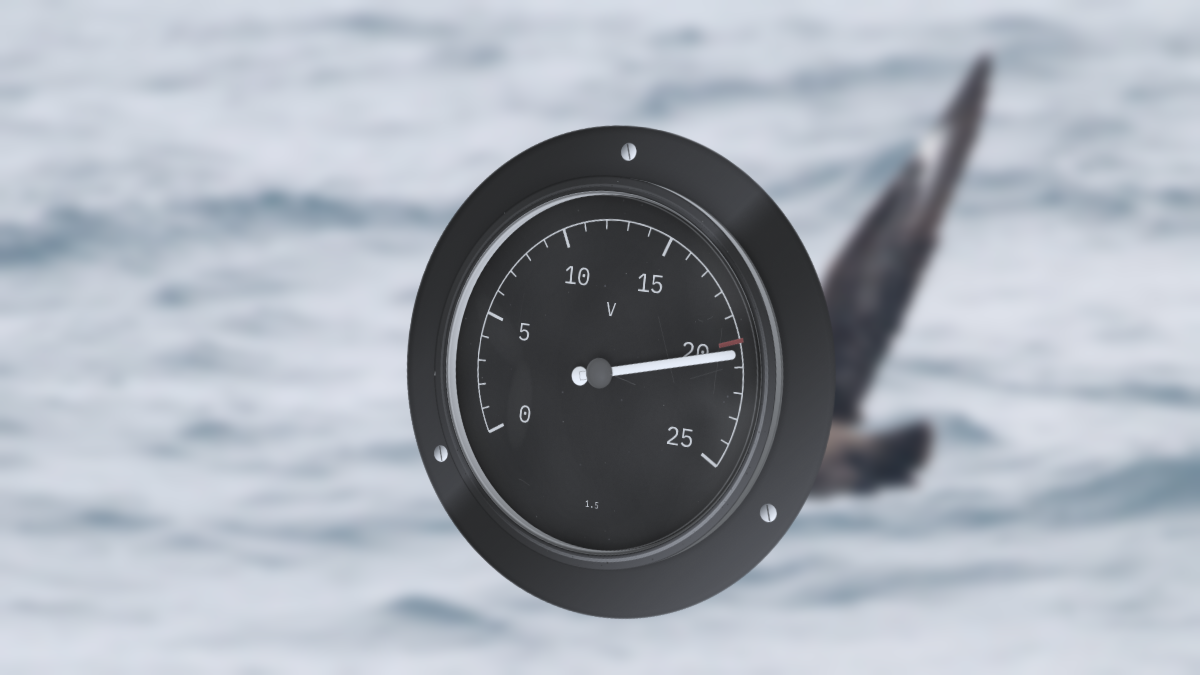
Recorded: 20.5 V
